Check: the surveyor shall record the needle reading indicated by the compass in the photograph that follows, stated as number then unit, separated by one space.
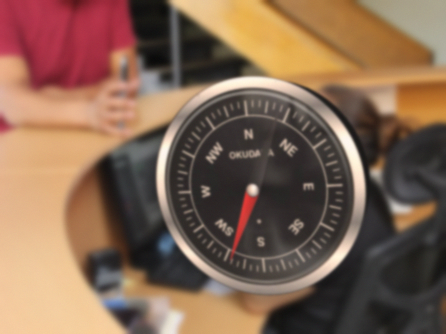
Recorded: 205 °
